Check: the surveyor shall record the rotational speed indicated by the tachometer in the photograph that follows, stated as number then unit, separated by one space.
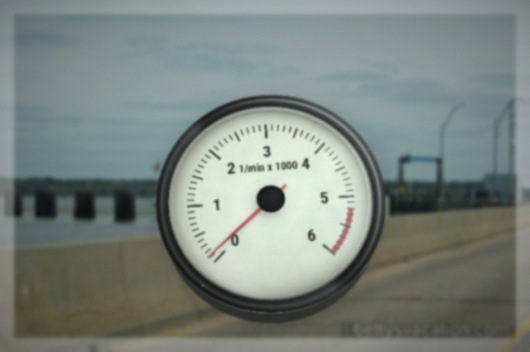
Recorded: 100 rpm
